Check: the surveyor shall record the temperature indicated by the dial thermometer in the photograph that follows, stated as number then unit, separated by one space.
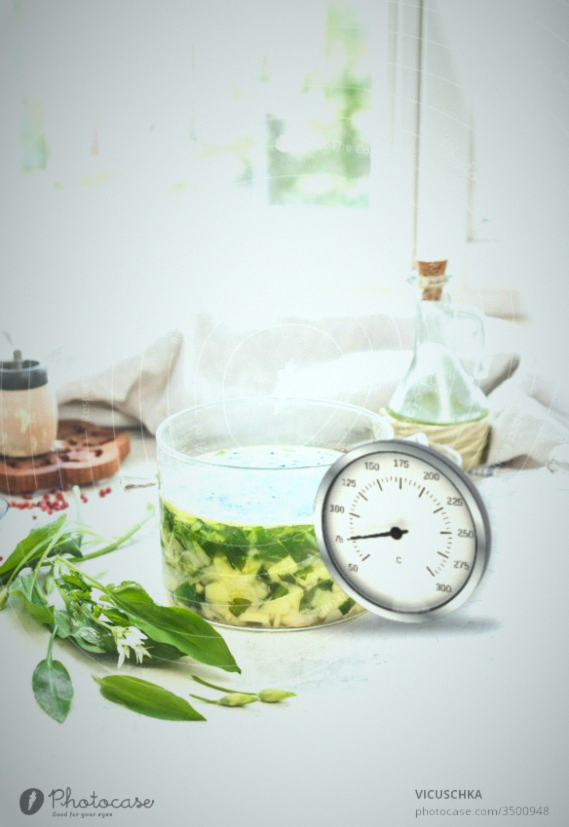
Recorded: 75 °C
